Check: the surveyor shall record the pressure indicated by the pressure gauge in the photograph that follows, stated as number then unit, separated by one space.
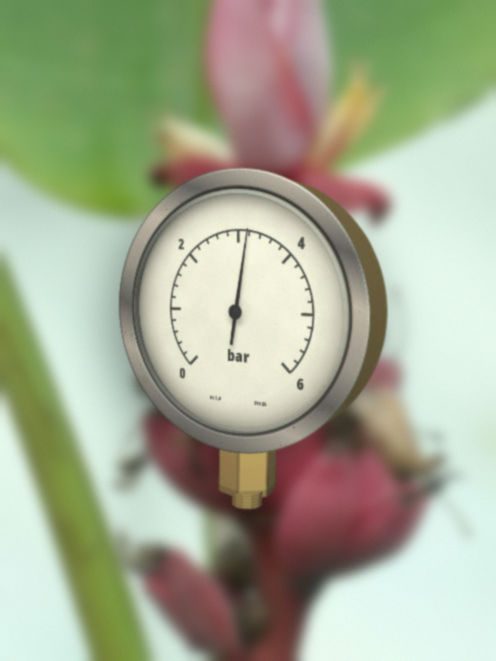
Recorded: 3.2 bar
